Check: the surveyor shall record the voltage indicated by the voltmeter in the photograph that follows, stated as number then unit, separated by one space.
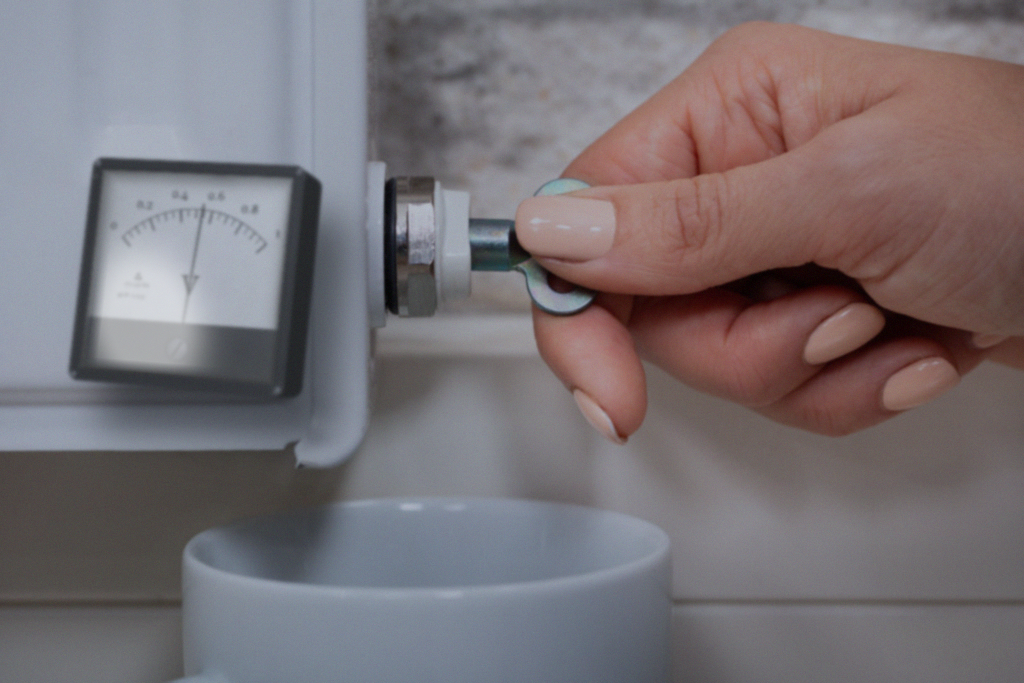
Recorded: 0.55 V
